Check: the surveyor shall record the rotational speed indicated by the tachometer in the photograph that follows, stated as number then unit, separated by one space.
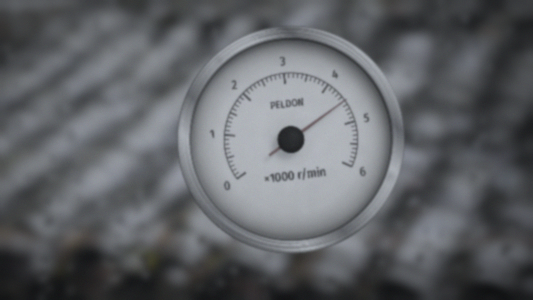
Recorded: 4500 rpm
